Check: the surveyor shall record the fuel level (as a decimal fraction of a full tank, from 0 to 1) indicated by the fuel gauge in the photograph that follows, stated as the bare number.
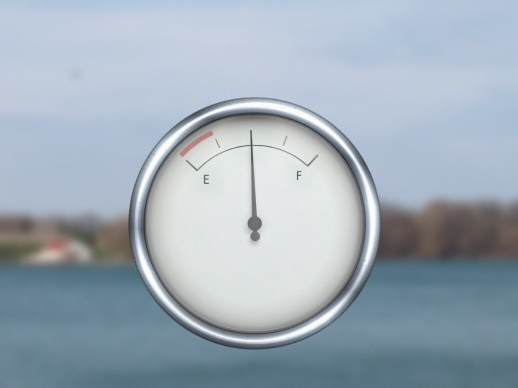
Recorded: 0.5
